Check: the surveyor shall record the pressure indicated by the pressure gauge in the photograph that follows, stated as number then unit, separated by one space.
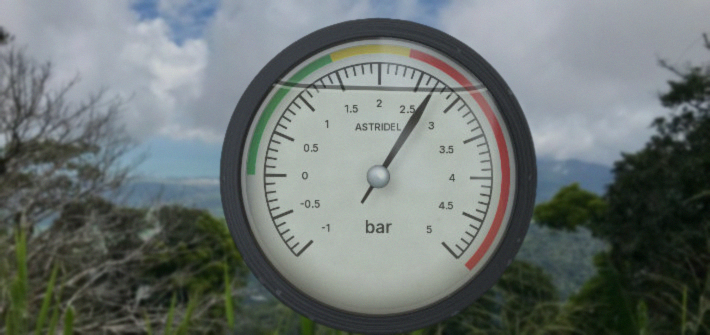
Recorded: 2.7 bar
